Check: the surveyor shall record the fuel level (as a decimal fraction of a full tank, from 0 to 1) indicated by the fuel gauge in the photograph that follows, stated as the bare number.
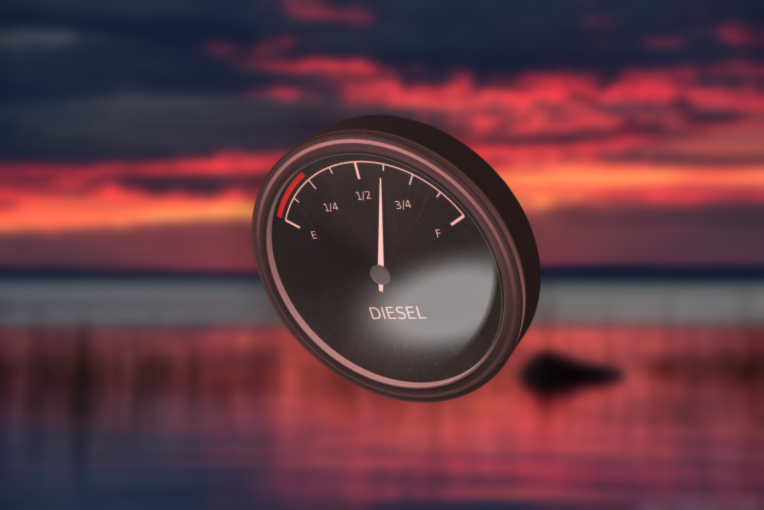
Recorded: 0.625
